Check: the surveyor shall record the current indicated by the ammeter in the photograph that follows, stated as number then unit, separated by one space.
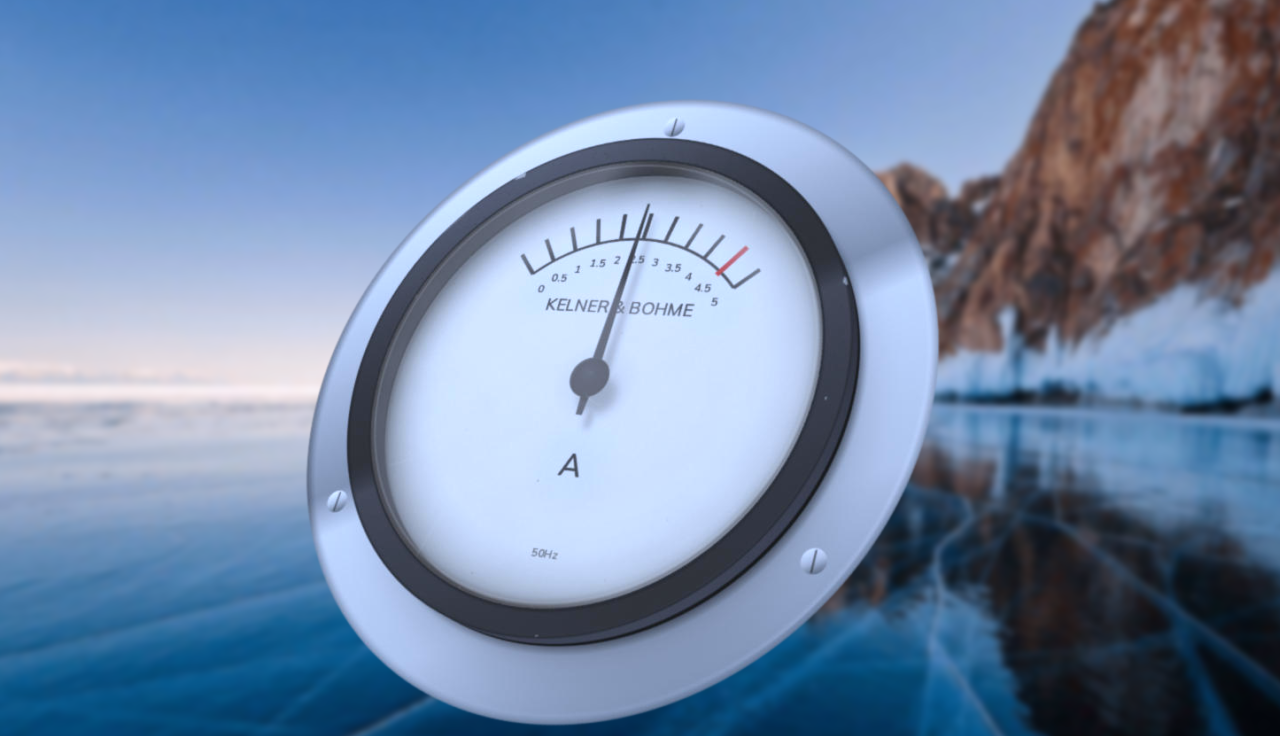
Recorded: 2.5 A
